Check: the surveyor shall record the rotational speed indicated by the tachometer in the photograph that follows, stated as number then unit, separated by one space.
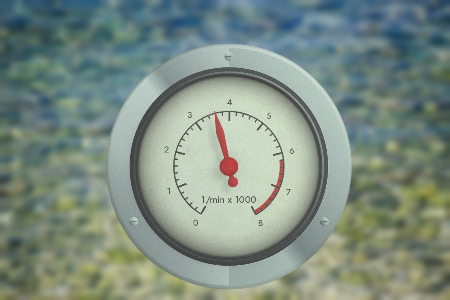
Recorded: 3600 rpm
